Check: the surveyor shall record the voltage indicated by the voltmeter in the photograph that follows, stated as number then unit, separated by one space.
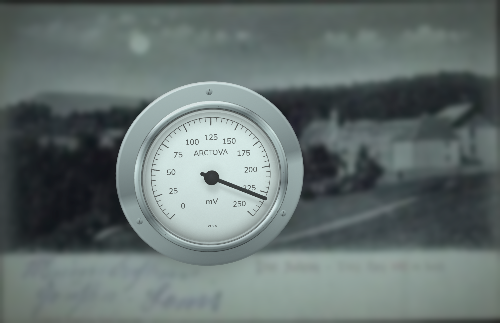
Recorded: 230 mV
